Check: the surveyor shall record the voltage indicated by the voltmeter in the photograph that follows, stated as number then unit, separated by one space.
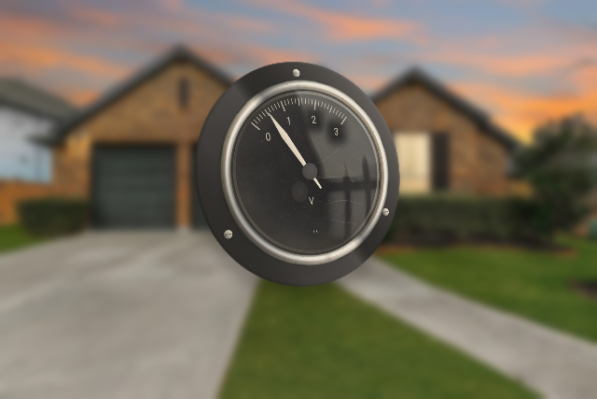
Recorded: 0.5 V
